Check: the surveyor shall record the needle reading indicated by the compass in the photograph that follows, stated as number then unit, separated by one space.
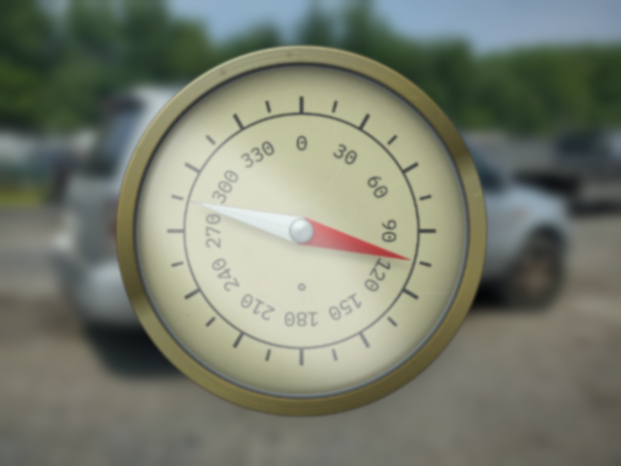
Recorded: 105 °
